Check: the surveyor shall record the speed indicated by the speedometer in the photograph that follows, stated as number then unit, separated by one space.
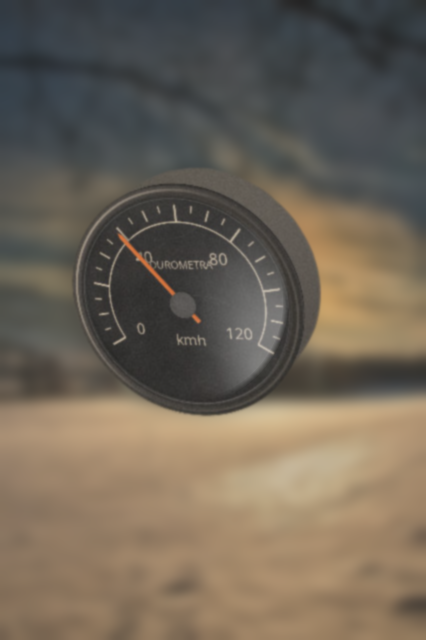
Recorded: 40 km/h
